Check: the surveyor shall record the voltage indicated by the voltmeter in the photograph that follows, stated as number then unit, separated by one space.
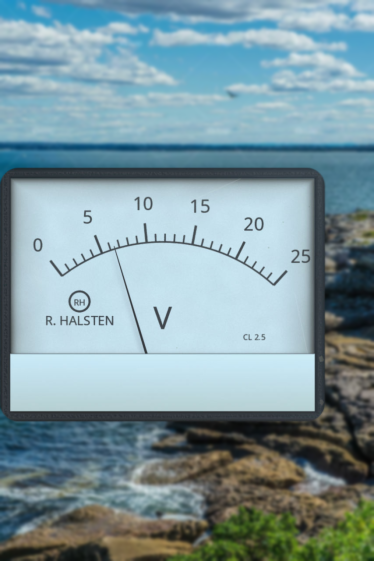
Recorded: 6.5 V
